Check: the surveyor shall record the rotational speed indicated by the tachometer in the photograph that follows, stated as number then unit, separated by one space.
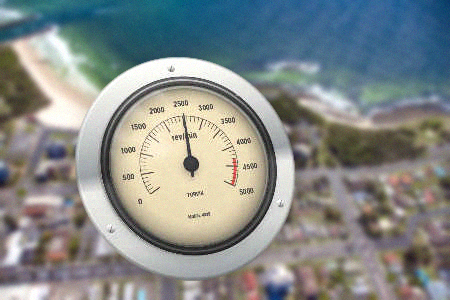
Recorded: 2500 rpm
